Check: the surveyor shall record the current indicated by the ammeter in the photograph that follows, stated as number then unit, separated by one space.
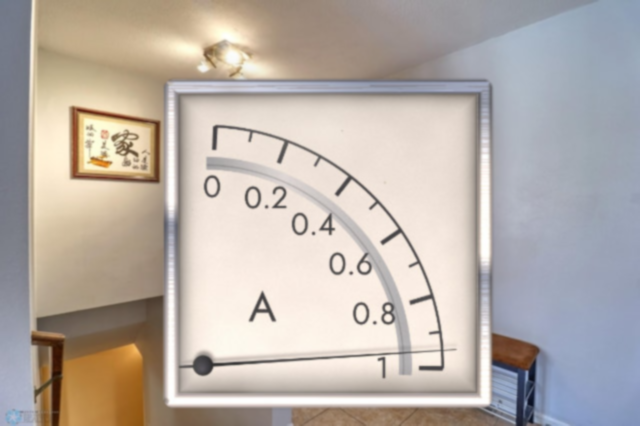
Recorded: 0.95 A
